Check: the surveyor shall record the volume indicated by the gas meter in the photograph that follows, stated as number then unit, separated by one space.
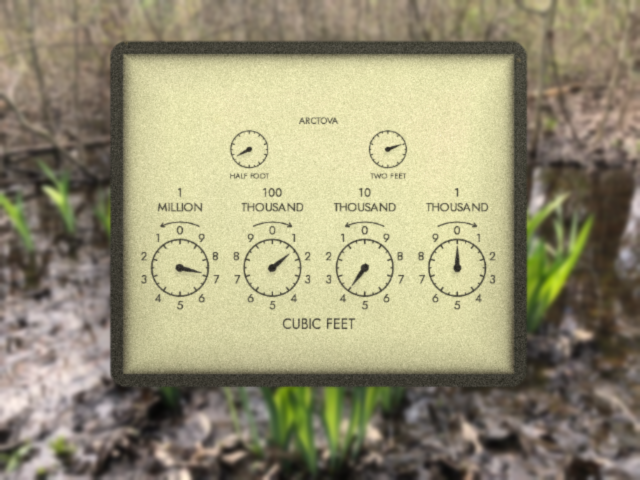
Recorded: 714000 ft³
